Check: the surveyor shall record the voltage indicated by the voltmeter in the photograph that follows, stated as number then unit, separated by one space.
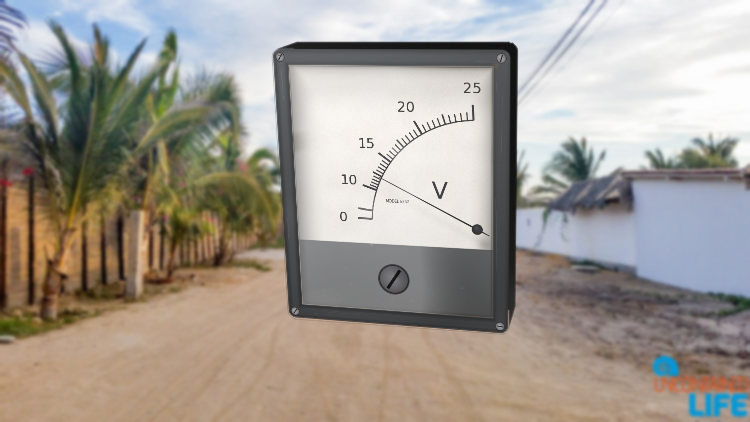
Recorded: 12.5 V
